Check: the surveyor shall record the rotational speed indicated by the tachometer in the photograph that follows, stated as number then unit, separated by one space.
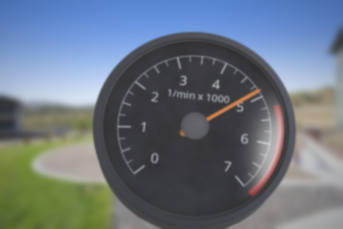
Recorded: 4875 rpm
